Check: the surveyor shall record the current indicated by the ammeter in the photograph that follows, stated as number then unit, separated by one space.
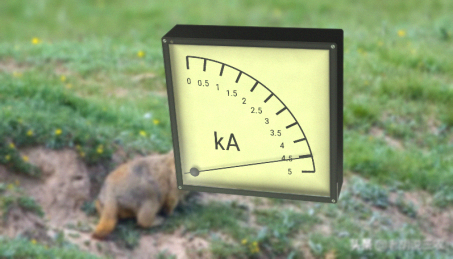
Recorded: 4.5 kA
